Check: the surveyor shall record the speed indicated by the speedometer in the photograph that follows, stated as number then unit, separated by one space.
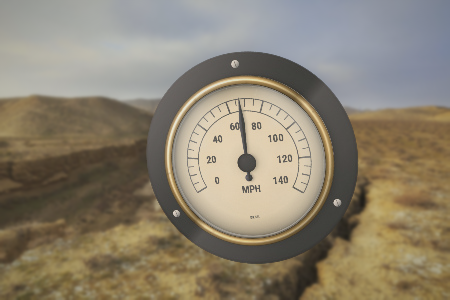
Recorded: 67.5 mph
